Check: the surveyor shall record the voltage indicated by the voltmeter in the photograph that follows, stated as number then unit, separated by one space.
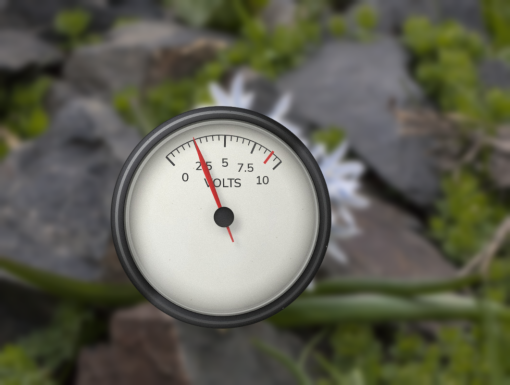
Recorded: 2.5 V
